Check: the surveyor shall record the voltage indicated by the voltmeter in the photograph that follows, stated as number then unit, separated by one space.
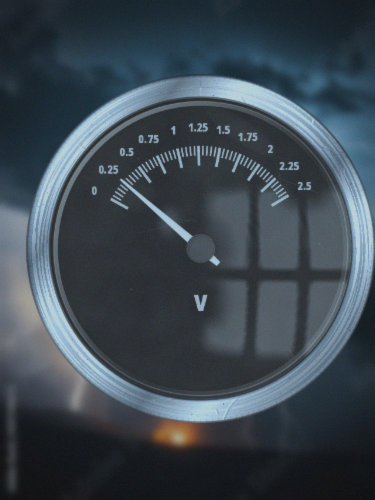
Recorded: 0.25 V
